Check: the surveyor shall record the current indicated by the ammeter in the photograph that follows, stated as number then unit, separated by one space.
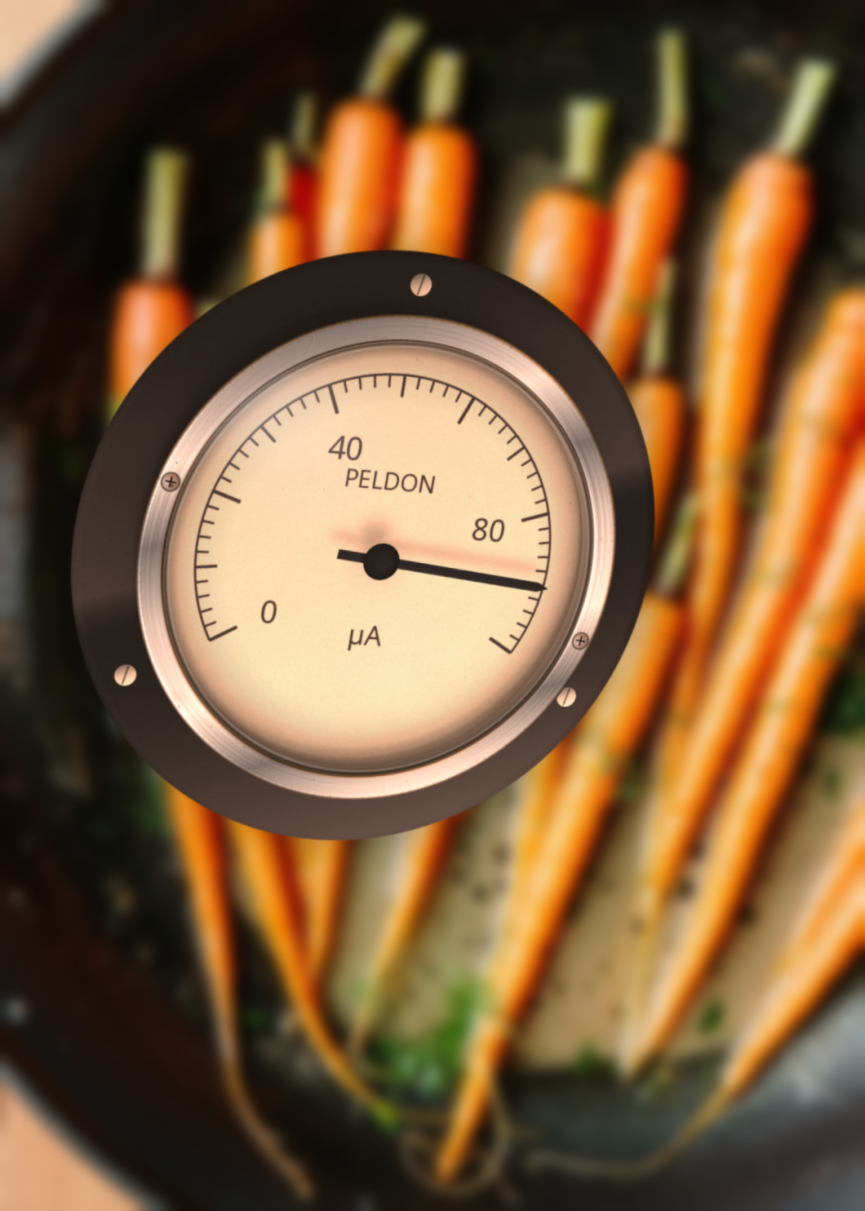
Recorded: 90 µA
